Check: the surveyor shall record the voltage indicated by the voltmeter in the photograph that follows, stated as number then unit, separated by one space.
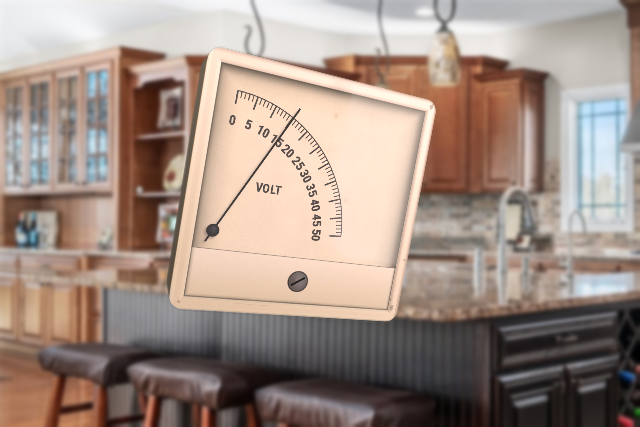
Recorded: 15 V
